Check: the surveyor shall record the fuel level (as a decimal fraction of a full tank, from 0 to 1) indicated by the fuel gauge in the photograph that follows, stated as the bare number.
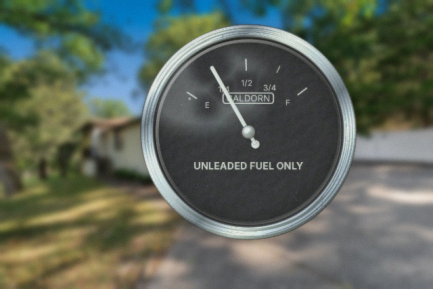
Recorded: 0.25
